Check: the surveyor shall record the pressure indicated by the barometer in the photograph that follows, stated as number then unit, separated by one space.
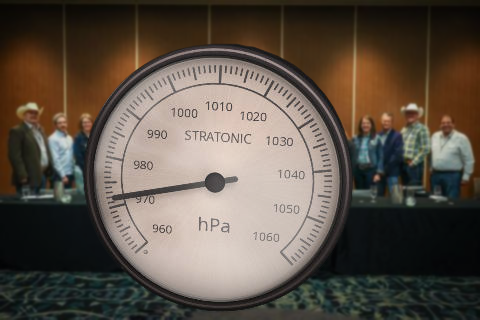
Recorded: 972 hPa
